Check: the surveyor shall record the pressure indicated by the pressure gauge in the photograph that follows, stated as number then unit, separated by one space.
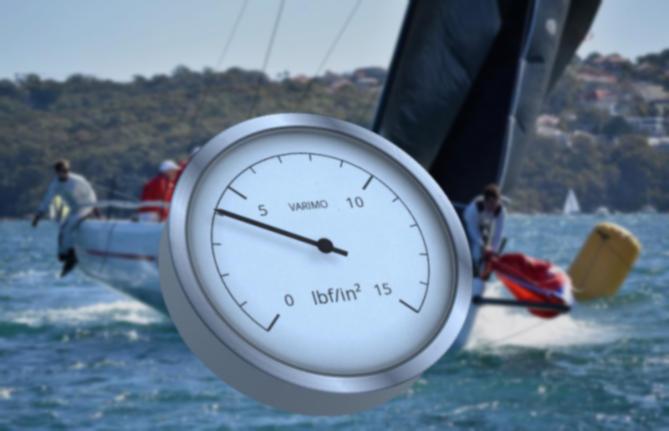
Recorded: 4 psi
